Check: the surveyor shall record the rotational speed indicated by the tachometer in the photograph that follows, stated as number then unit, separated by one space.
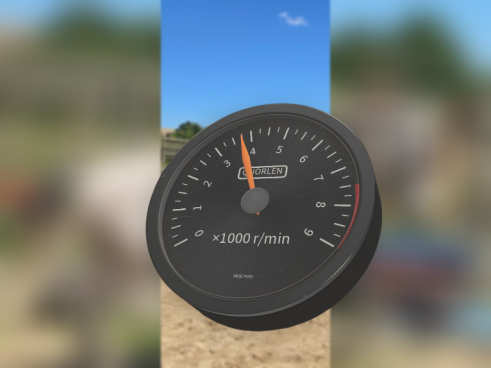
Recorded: 3750 rpm
